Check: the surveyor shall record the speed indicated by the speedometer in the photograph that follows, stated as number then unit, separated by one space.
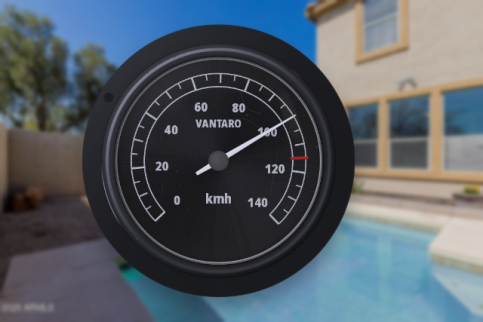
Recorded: 100 km/h
